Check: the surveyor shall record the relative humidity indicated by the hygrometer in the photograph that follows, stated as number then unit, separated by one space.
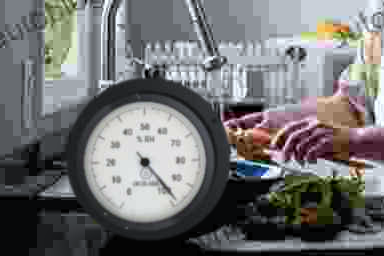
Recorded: 97.5 %
